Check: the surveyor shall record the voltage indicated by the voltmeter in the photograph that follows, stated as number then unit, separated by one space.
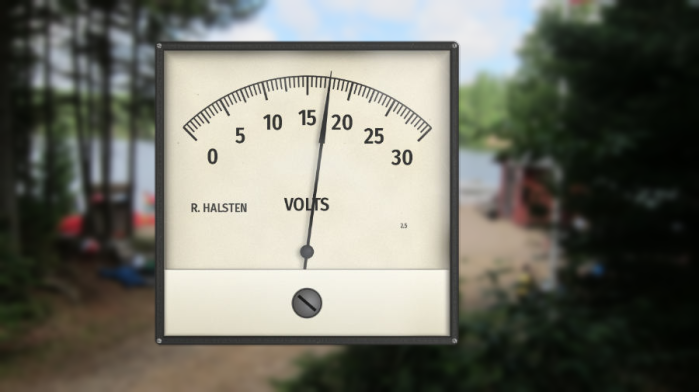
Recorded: 17.5 V
